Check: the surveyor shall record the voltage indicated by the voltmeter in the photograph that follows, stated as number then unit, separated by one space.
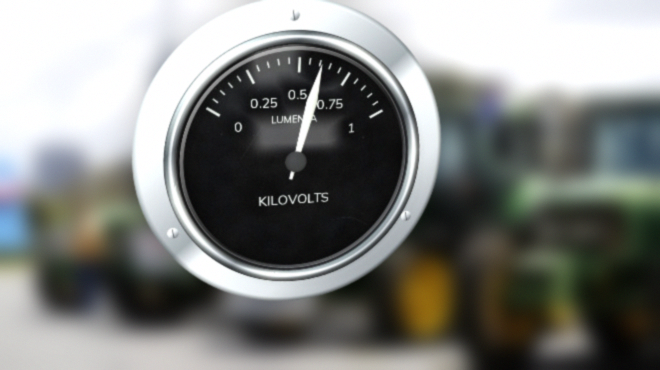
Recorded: 0.6 kV
